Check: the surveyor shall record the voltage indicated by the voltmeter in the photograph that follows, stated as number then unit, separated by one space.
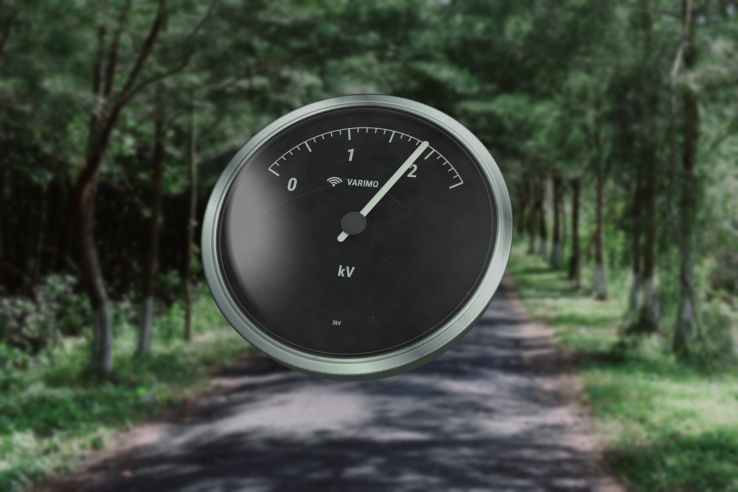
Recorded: 1.9 kV
